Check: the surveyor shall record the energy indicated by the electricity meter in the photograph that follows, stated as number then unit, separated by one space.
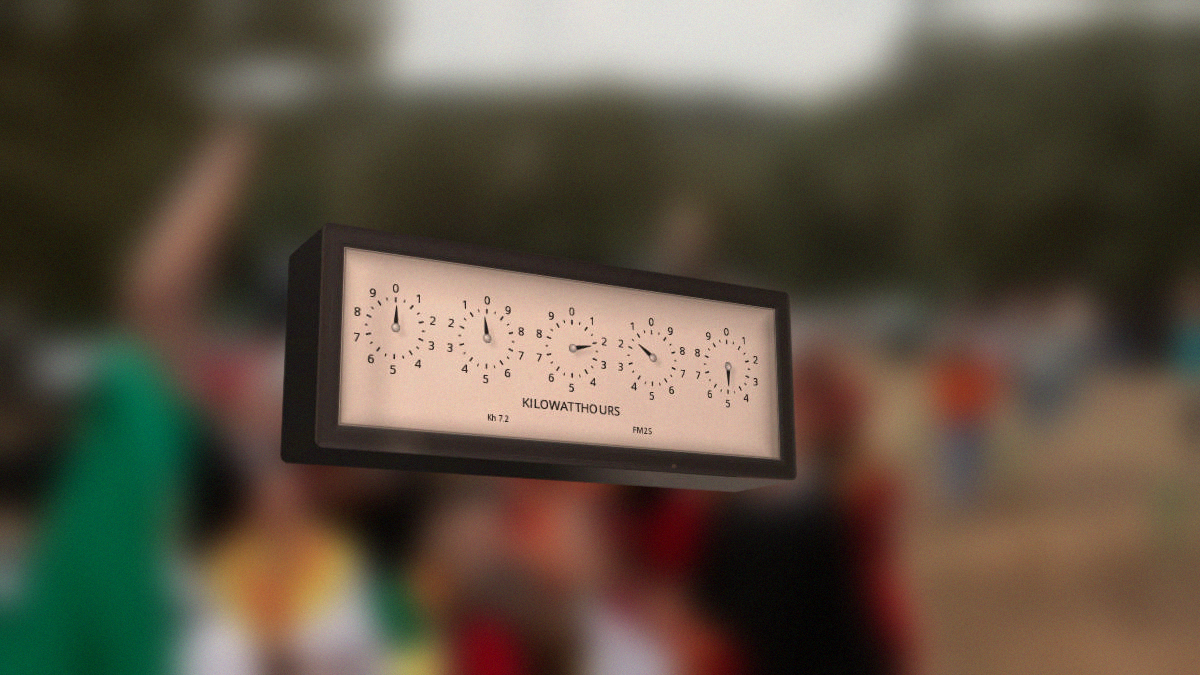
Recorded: 215 kWh
